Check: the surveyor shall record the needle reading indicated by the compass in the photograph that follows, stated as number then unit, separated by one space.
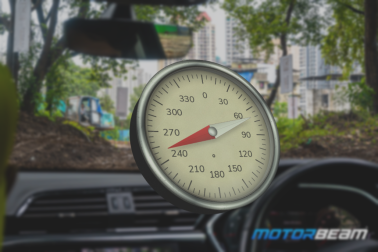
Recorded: 250 °
